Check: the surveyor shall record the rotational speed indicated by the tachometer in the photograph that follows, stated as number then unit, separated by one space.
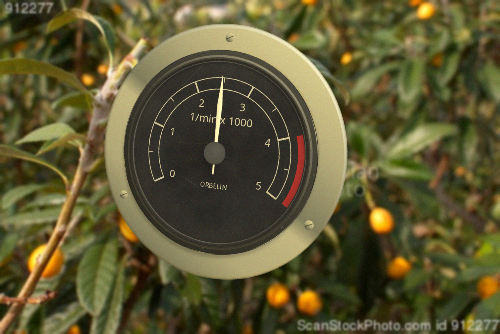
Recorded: 2500 rpm
